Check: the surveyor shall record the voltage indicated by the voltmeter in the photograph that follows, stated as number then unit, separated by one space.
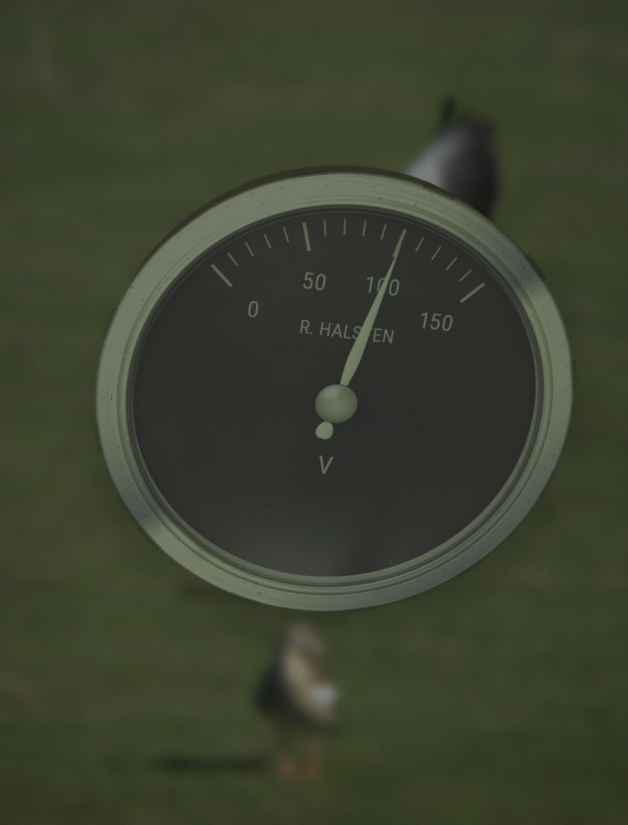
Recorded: 100 V
